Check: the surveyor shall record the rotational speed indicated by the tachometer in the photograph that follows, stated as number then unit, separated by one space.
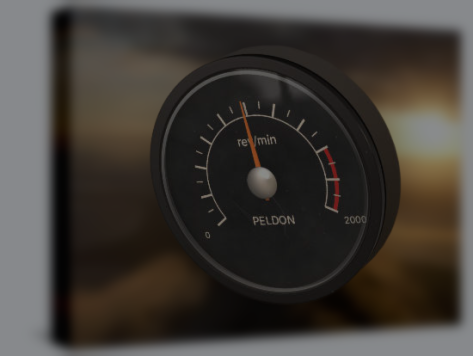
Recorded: 1000 rpm
